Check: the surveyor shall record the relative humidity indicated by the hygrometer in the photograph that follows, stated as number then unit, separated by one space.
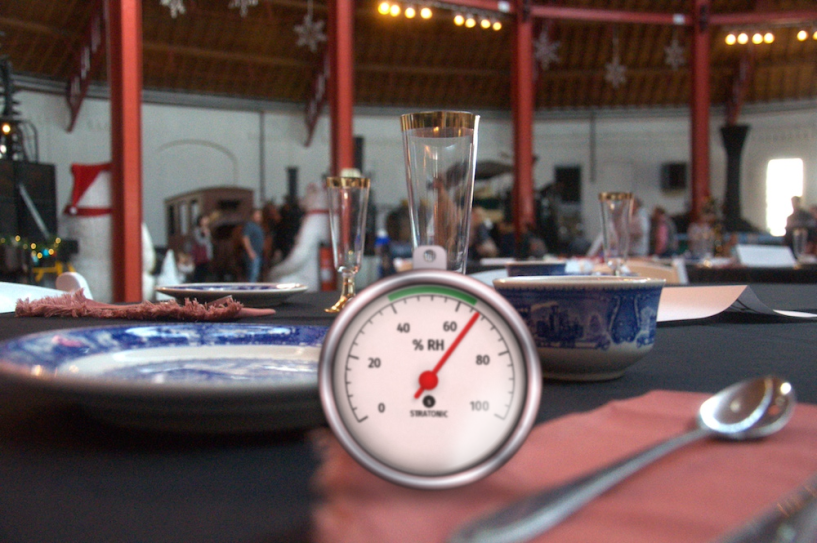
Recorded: 66 %
